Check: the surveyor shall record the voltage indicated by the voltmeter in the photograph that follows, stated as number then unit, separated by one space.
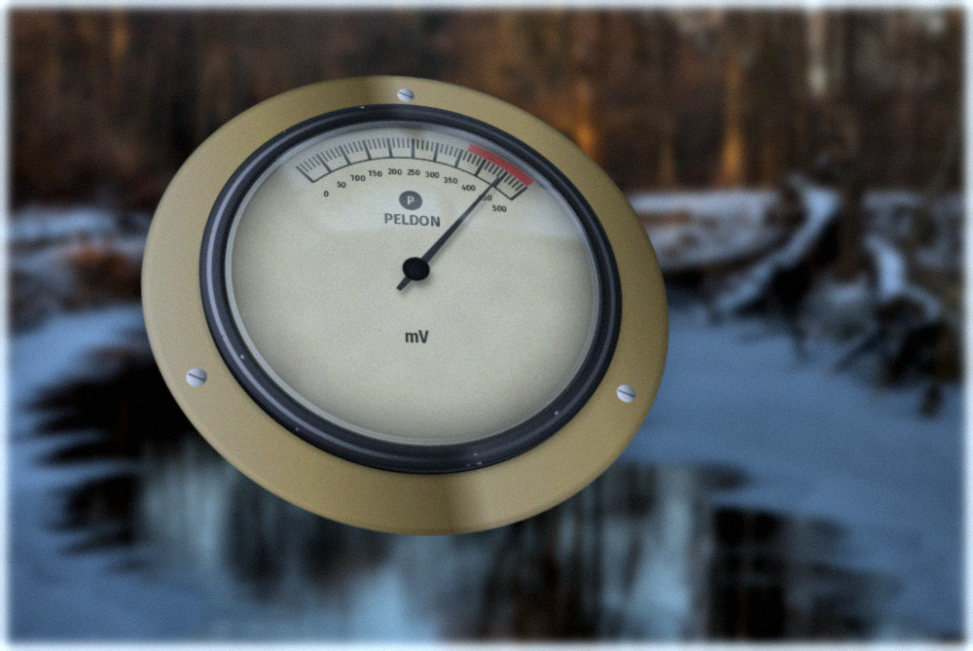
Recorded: 450 mV
